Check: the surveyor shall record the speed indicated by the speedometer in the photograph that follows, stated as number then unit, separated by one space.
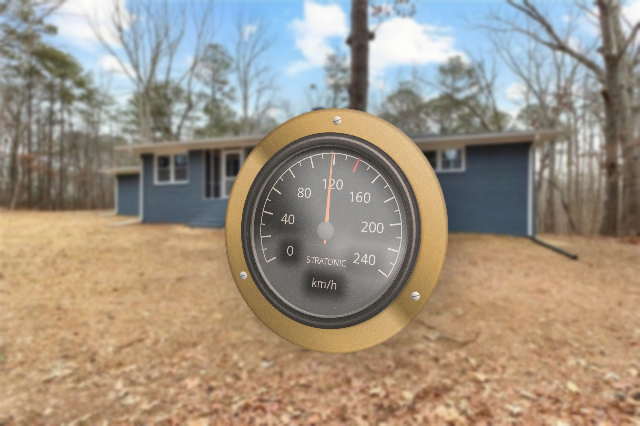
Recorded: 120 km/h
